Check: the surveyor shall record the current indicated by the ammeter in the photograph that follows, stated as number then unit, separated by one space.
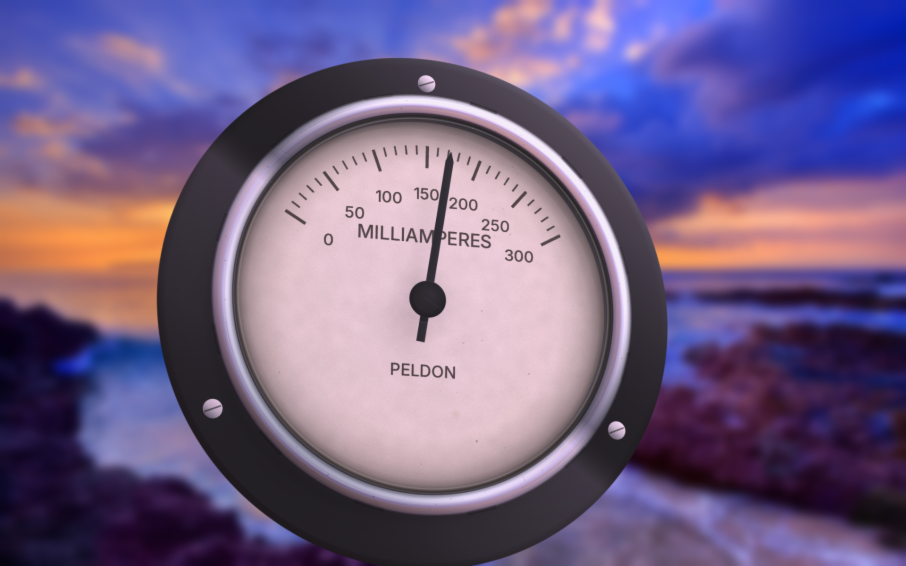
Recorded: 170 mA
